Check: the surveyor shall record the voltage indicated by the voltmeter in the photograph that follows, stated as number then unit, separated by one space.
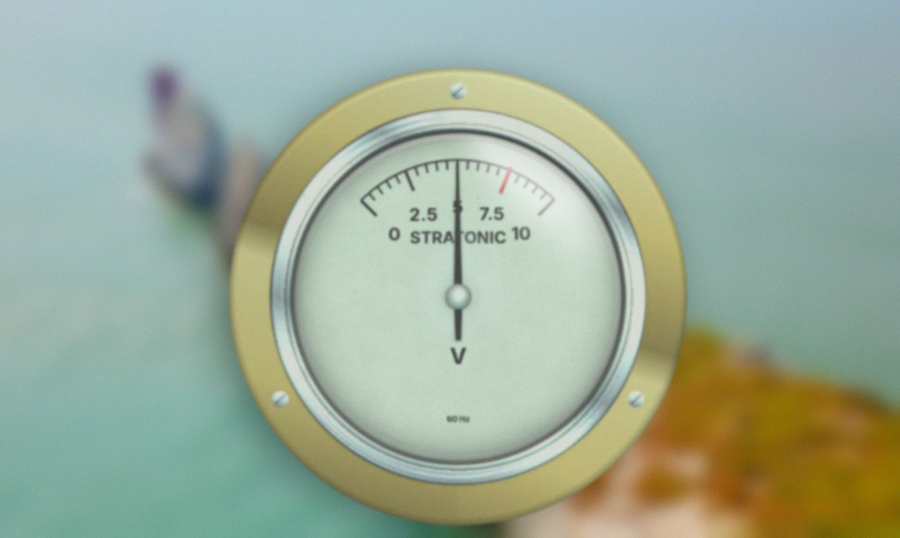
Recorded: 5 V
